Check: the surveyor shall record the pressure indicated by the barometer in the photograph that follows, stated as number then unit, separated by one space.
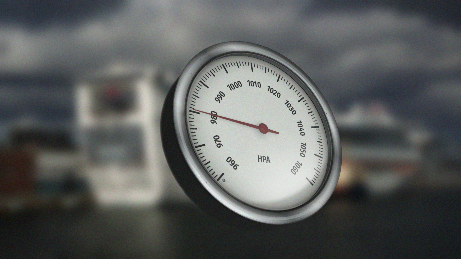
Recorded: 980 hPa
